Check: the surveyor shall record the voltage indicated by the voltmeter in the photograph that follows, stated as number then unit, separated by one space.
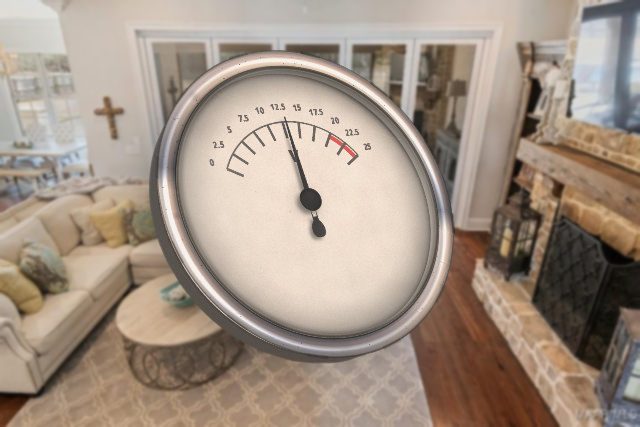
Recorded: 12.5 V
